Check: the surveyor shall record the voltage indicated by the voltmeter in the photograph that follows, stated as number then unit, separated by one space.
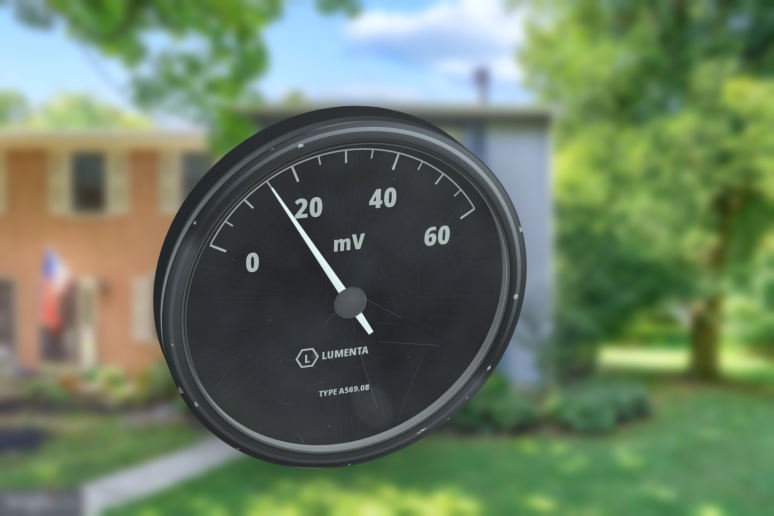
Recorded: 15 mV
